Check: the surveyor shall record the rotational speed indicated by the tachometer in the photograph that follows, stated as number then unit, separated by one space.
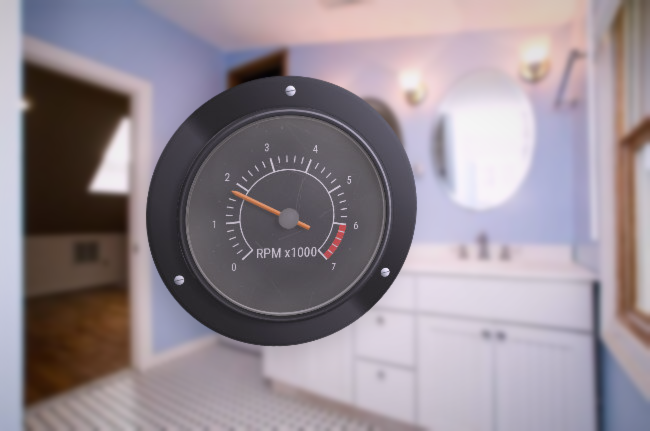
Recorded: 1800 rpm
